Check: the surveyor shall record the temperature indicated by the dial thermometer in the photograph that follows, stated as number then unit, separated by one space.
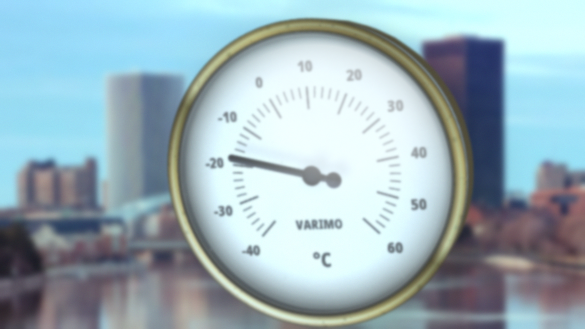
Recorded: -18 °C
